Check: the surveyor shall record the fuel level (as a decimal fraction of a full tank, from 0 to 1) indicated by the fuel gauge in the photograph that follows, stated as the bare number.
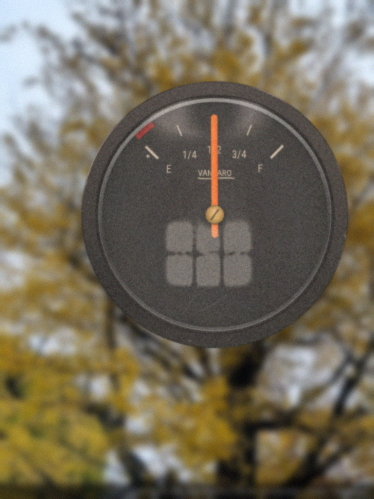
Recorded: 0.5
